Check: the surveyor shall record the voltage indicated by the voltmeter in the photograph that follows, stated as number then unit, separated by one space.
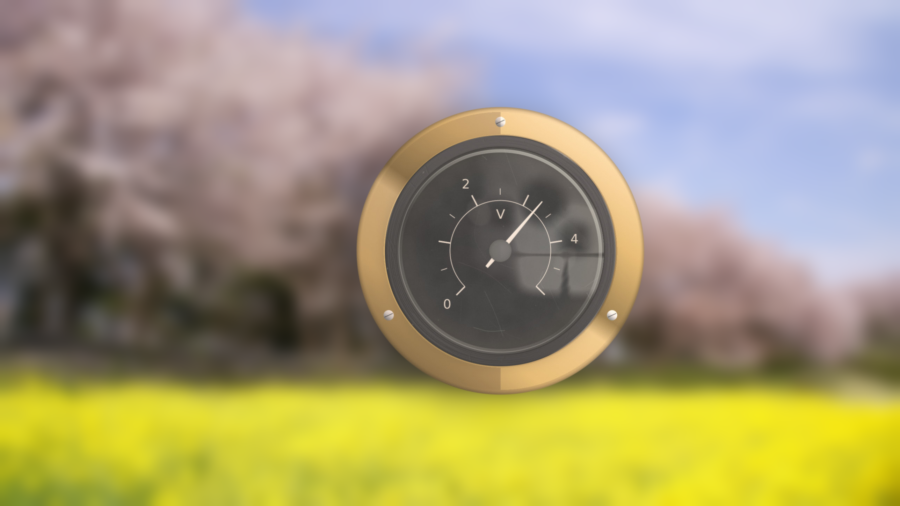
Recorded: 3.25 V
